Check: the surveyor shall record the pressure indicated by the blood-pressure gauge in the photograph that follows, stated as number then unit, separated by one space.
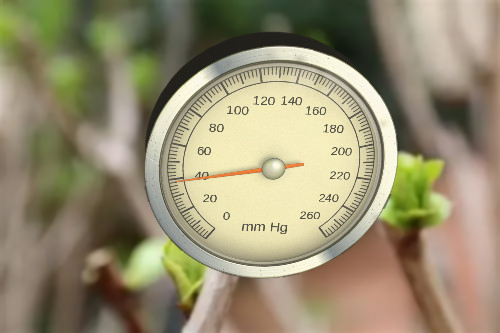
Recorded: 40 mmHg
